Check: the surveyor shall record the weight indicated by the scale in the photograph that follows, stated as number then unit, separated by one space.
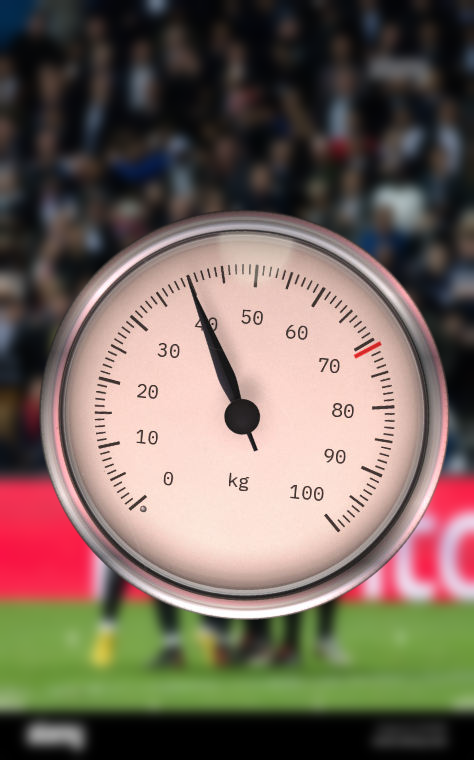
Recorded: 40 kg
